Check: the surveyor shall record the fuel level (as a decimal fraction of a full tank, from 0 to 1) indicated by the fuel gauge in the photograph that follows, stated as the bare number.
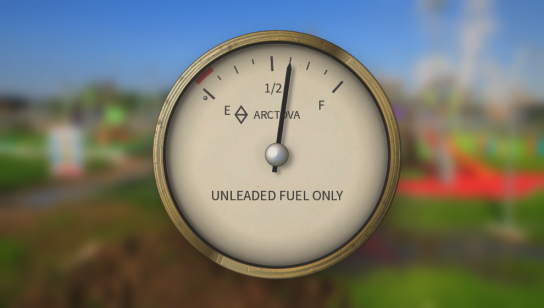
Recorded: 0.625
